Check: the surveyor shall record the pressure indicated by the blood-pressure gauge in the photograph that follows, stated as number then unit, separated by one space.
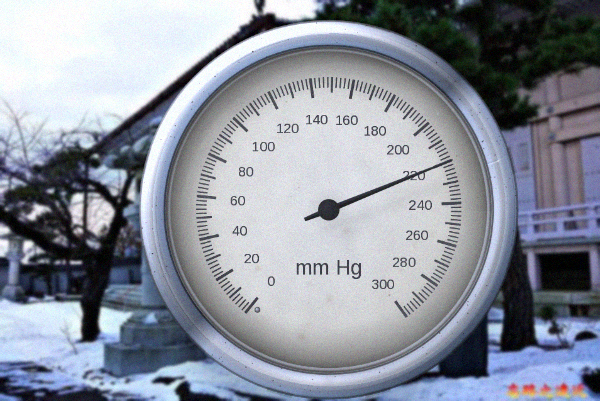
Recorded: 220 mmHg
